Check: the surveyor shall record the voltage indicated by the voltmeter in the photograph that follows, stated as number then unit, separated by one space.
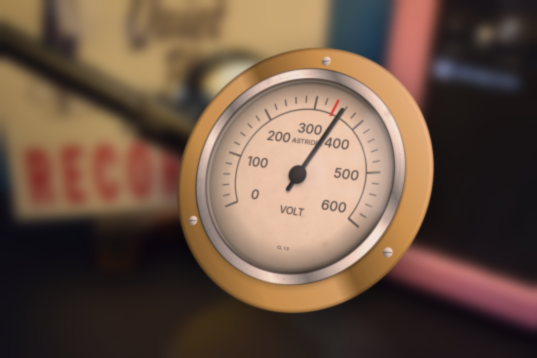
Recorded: 360 V
